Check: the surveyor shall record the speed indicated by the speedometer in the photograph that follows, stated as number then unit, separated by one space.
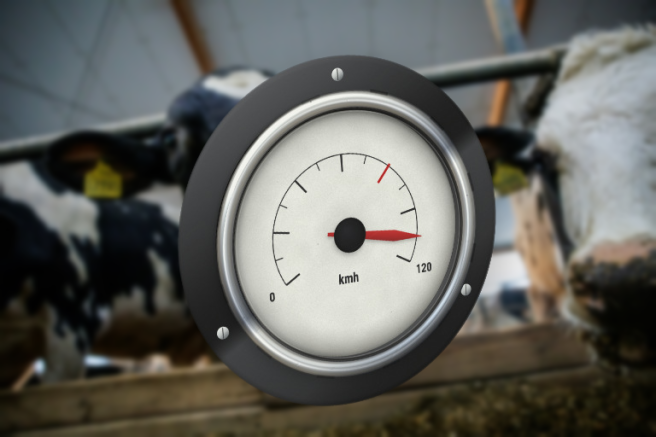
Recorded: 110 km/h
